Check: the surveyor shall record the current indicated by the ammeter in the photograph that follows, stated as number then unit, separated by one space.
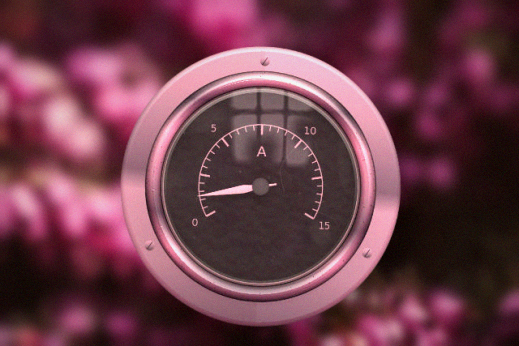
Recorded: 1.25 A
